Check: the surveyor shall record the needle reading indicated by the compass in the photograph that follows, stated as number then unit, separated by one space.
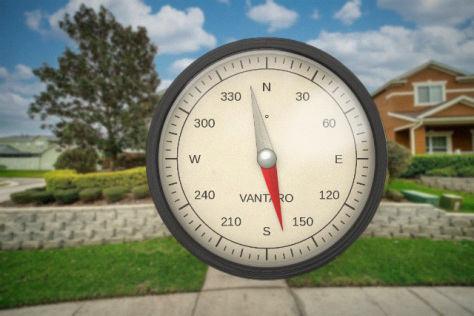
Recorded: 167.5 °
